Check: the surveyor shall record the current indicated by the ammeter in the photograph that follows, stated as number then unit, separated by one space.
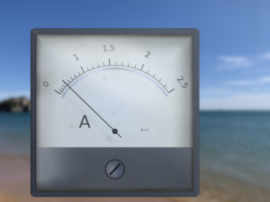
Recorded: 0.5 A
